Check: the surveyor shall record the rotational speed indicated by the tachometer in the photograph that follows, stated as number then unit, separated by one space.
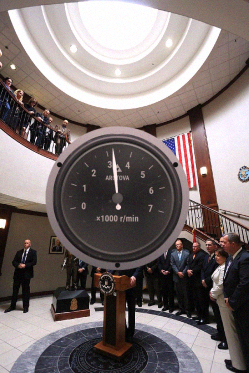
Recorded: 3250 rpm
